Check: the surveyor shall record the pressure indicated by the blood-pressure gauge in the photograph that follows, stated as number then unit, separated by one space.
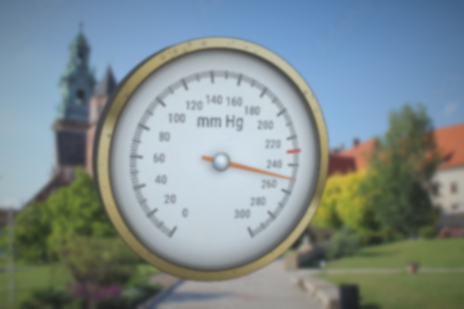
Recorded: 250 mmHg
